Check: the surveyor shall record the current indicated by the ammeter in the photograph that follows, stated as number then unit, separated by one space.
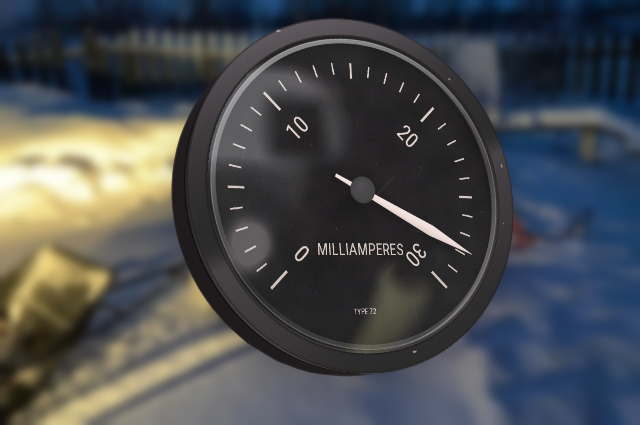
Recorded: 28 mA
